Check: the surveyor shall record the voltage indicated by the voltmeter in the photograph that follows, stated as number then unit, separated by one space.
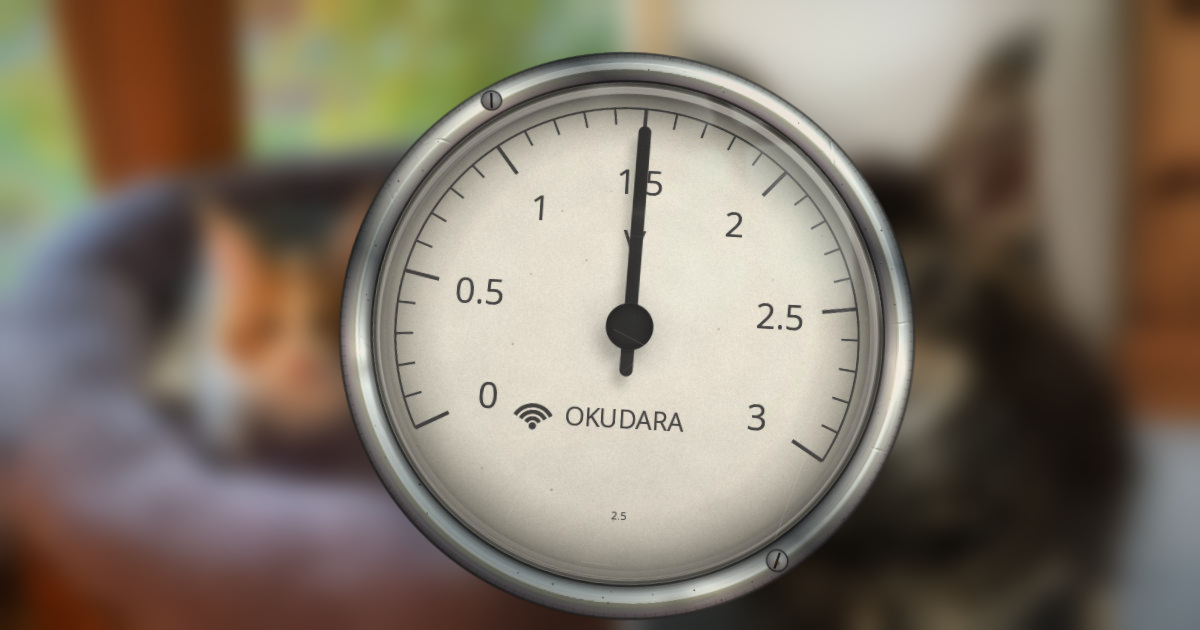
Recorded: 1.5 V
